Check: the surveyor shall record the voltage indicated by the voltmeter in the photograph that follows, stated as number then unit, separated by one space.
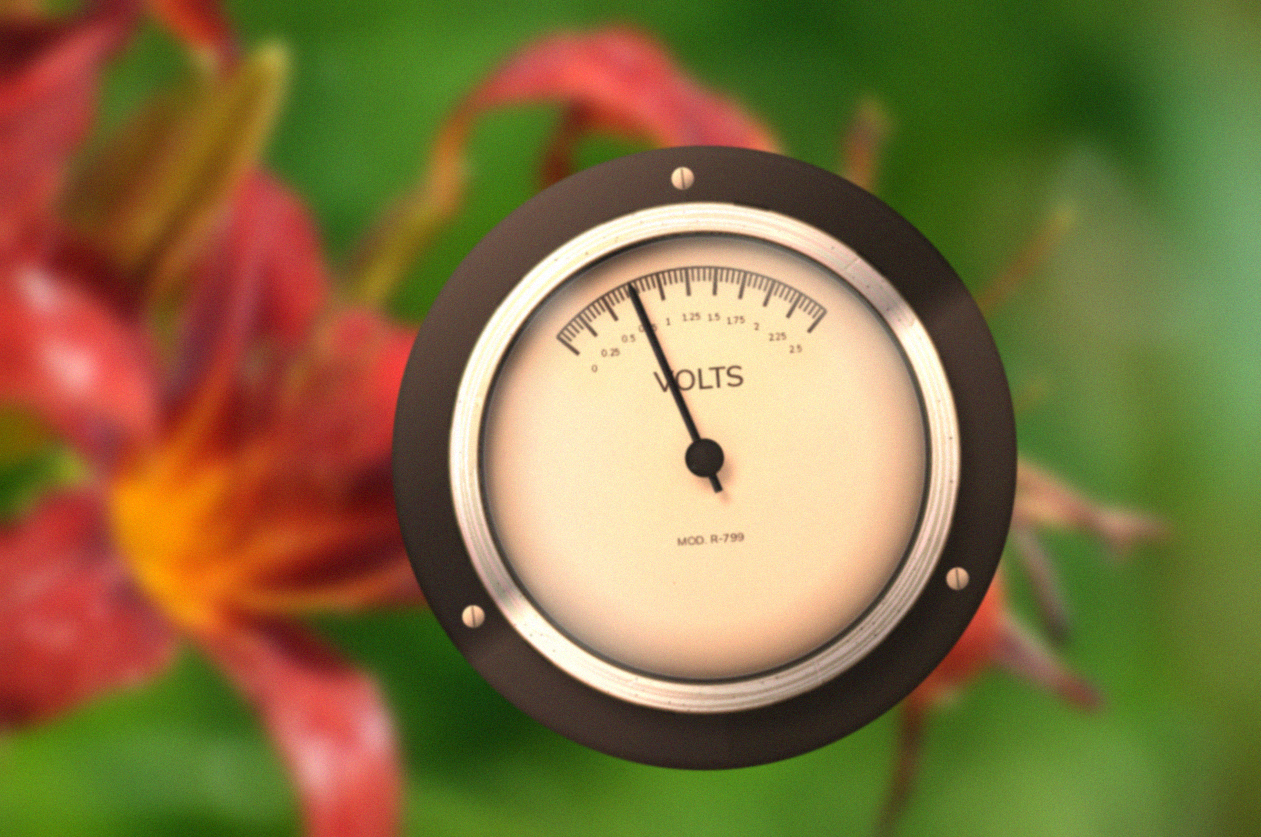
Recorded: 0.75 V
